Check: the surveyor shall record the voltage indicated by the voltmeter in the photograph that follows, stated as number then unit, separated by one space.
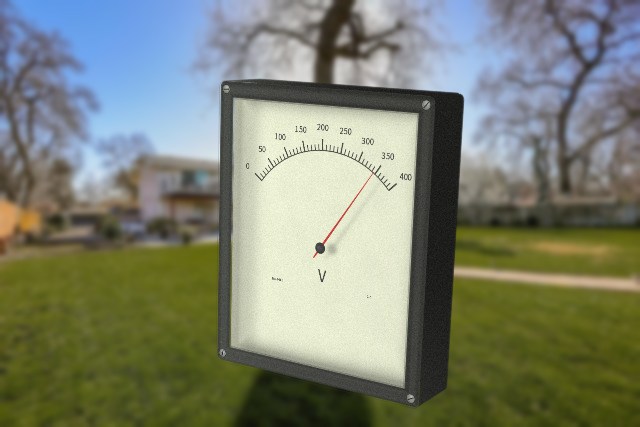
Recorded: 350 V
